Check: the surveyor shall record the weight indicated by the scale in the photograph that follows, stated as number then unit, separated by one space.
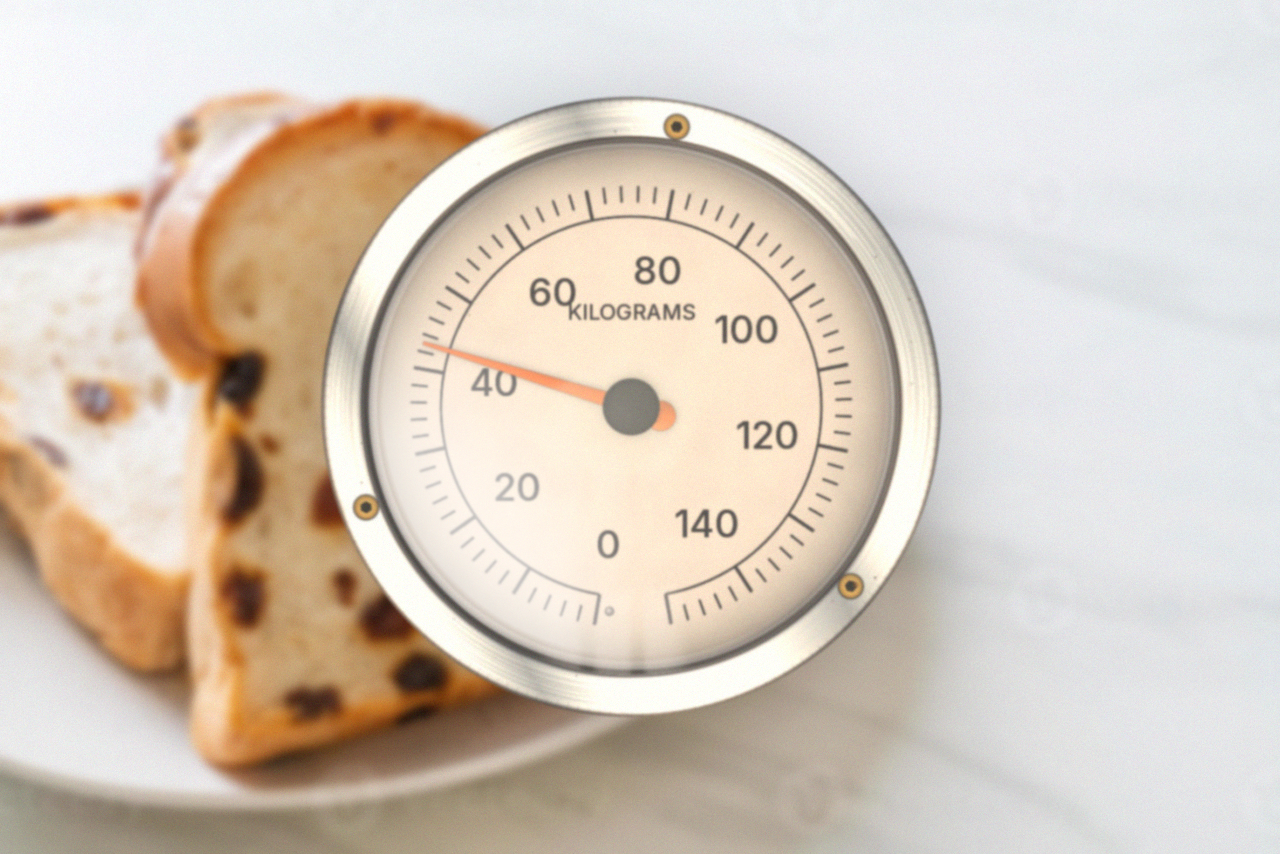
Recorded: 43 kg
